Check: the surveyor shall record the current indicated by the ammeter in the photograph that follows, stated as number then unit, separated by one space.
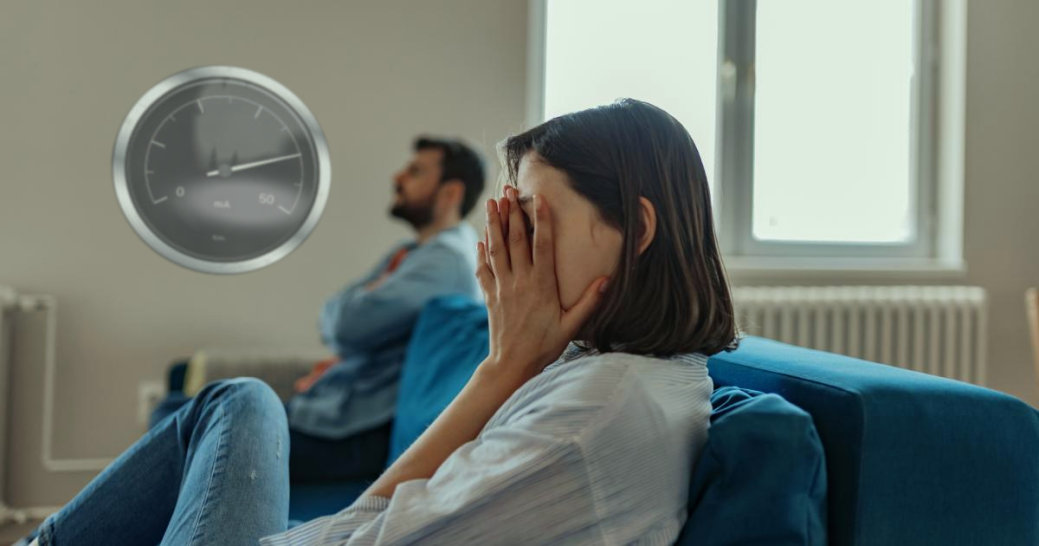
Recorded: 40 mA
